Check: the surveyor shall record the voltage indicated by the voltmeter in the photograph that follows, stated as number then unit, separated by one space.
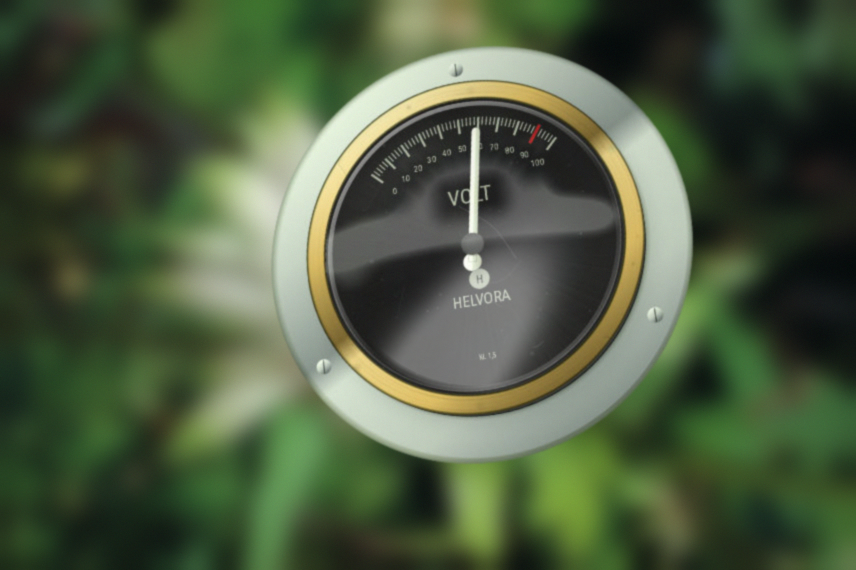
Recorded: 60 V
